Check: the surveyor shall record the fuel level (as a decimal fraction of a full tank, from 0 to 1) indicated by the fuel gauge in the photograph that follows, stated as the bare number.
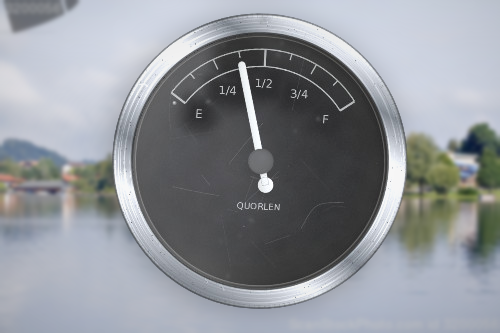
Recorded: 0.375
